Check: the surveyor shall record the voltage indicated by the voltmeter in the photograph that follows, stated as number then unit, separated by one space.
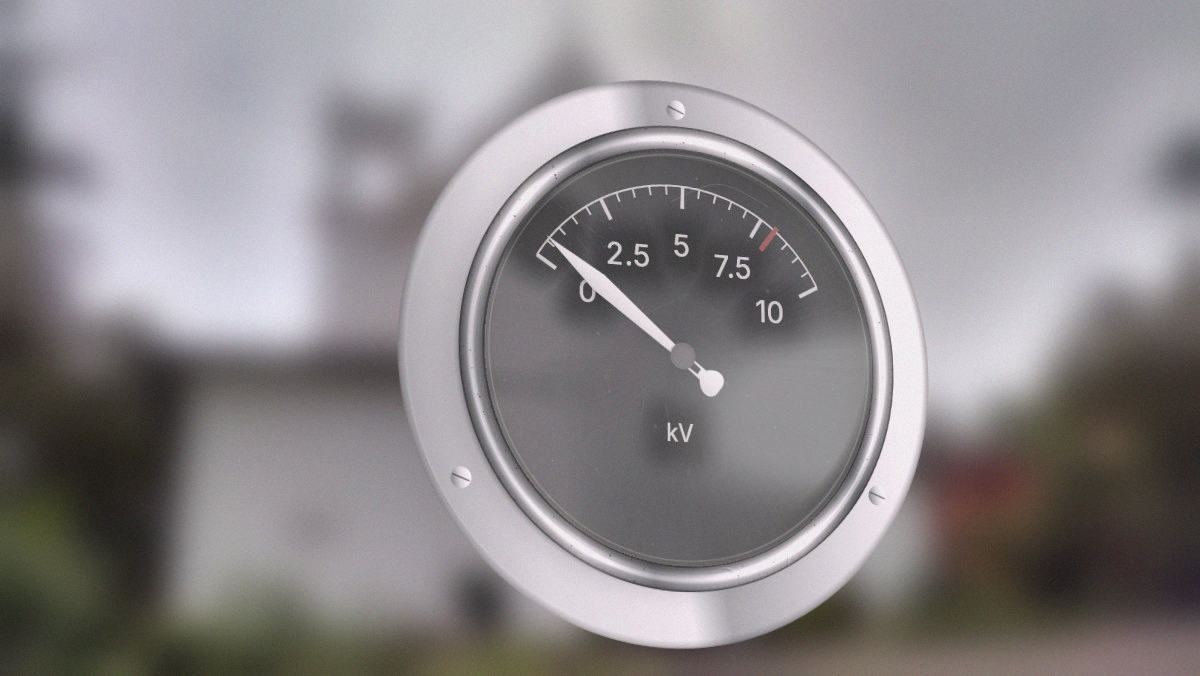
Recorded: 0.5 kV
